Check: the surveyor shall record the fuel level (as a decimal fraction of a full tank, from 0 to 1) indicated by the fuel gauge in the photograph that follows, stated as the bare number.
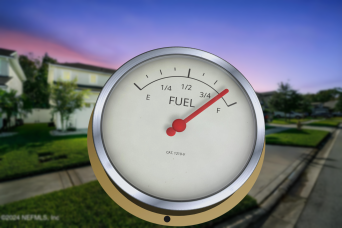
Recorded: 0.875
